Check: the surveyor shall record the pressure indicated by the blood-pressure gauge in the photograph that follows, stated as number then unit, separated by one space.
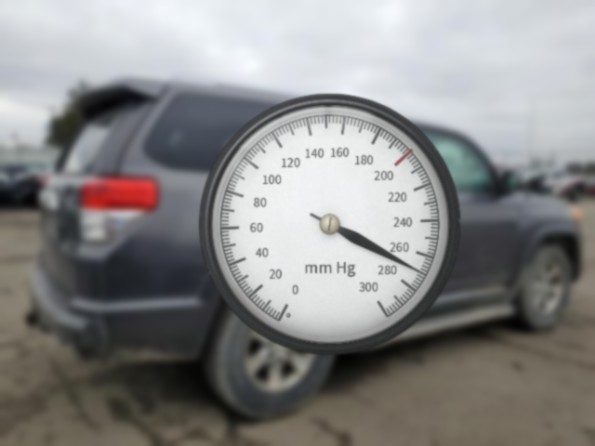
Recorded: 270 mmHg
